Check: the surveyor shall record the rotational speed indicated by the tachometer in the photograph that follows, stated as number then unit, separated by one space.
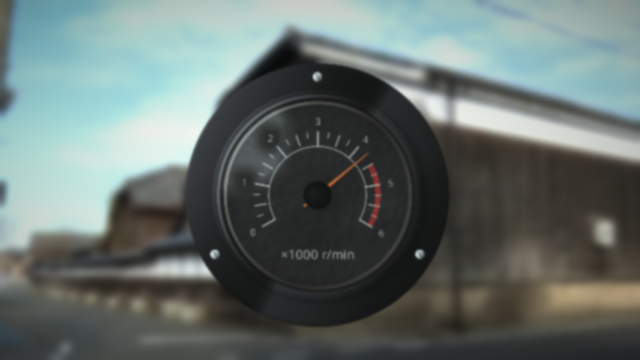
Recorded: 4250 rpm
